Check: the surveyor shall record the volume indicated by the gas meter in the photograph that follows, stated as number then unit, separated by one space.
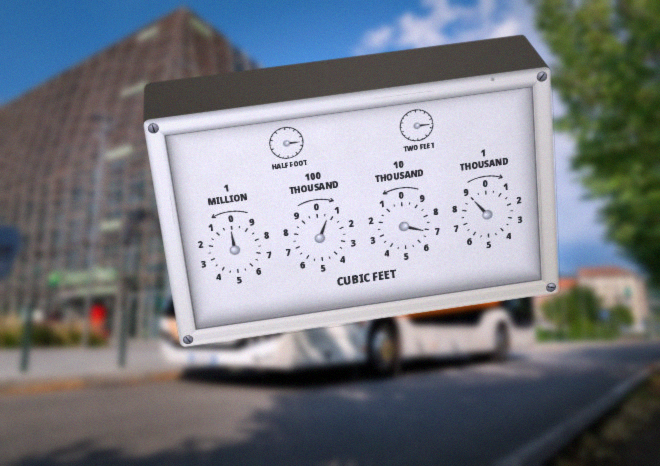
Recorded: 6900 ft³
